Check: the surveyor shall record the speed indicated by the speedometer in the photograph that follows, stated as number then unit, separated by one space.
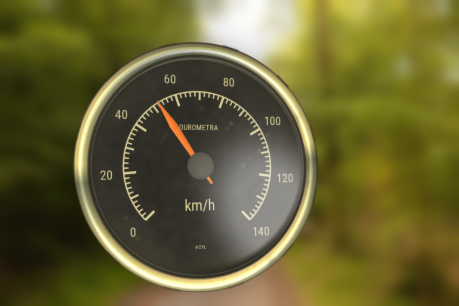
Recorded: 52 km/h
